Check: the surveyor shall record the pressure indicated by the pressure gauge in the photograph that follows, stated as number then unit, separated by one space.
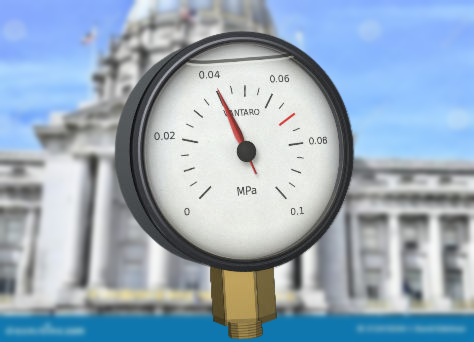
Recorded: 0.04 MPa
